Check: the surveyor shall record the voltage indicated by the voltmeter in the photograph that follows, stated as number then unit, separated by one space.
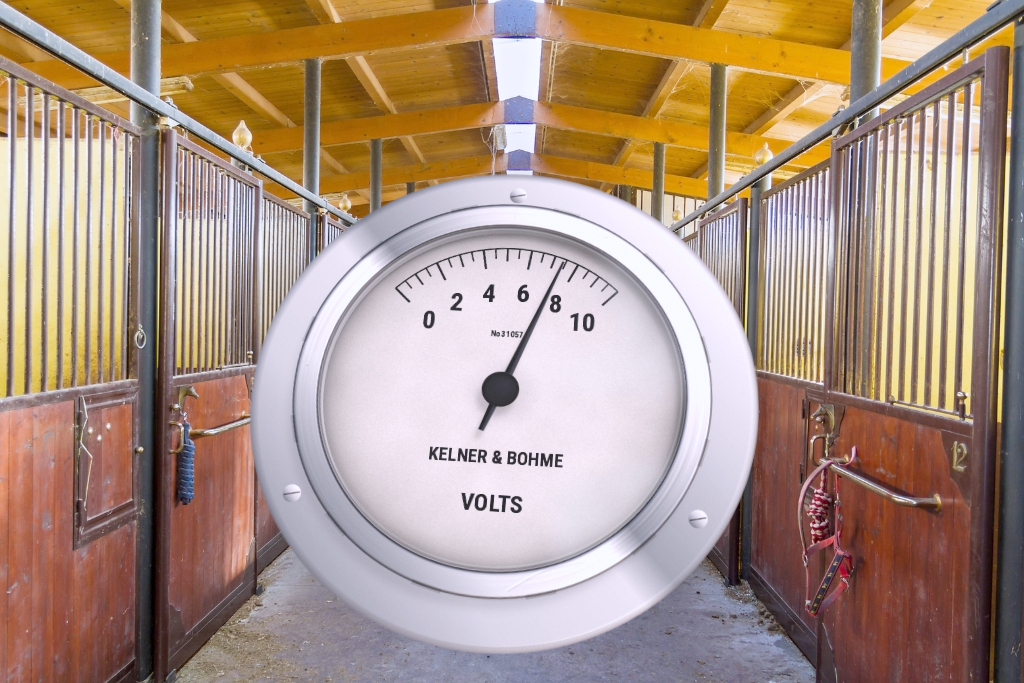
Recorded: 7.5 V
